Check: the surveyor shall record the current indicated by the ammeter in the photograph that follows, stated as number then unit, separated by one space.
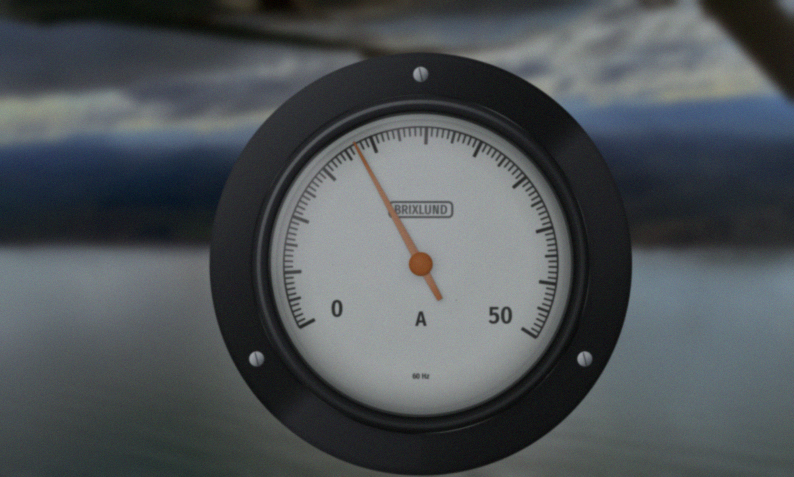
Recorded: 18.5 A
